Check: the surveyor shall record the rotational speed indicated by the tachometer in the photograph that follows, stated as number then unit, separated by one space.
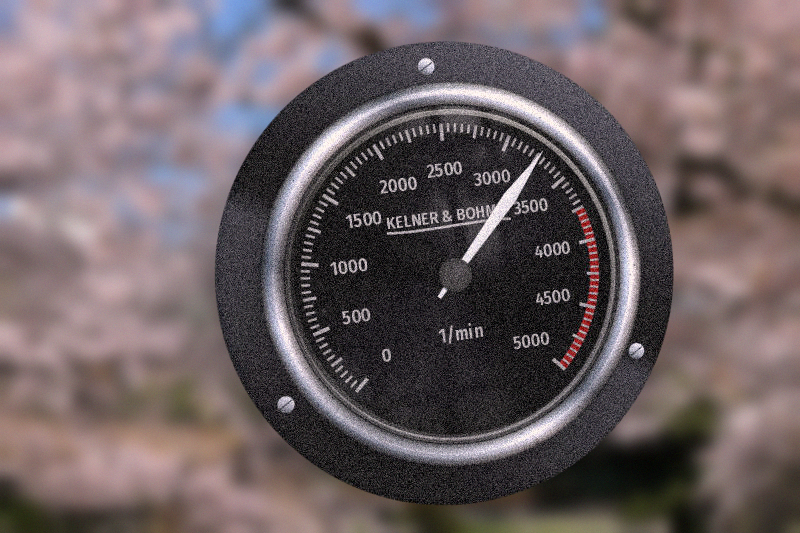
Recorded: 3250 rpm
